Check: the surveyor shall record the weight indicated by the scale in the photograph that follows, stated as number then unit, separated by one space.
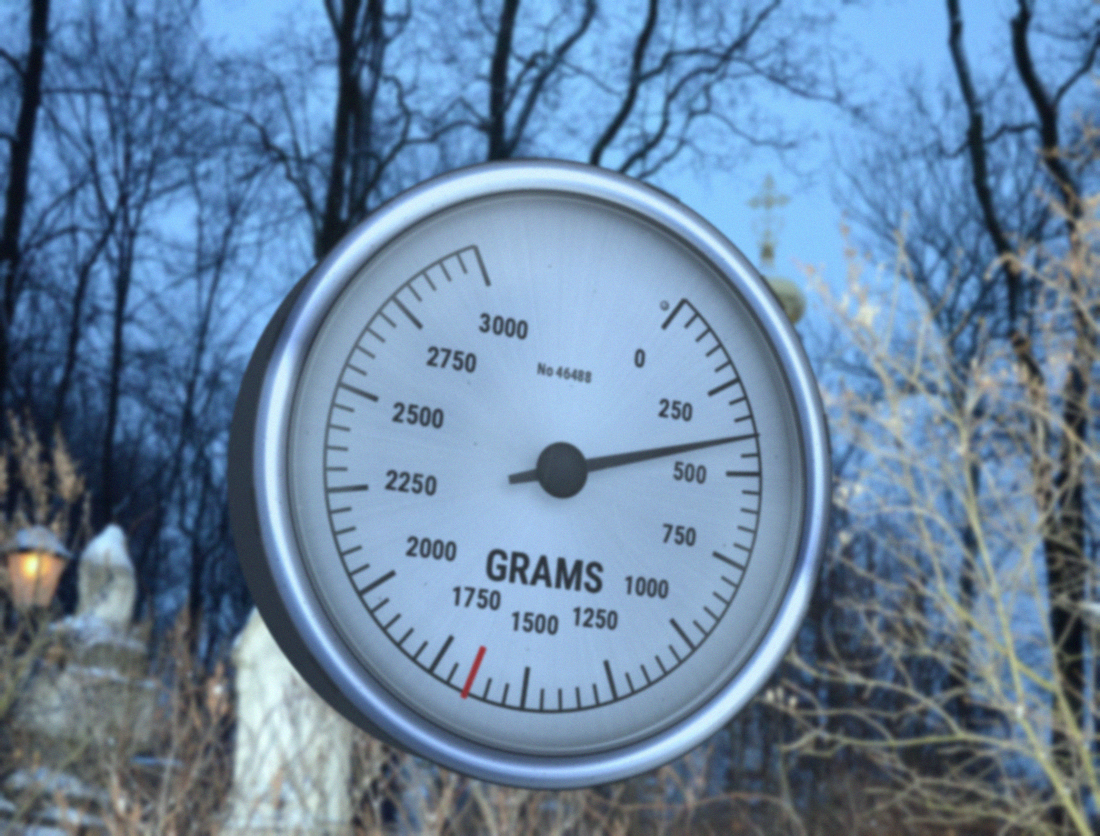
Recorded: 400 g
